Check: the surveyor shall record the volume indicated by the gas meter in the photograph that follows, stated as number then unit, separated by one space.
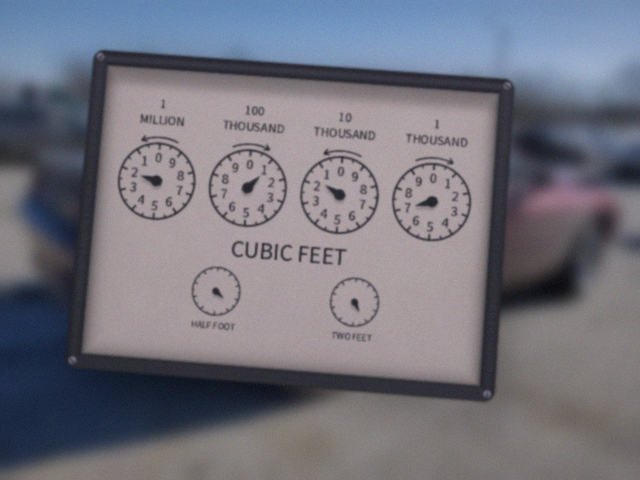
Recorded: 211700 ft³
